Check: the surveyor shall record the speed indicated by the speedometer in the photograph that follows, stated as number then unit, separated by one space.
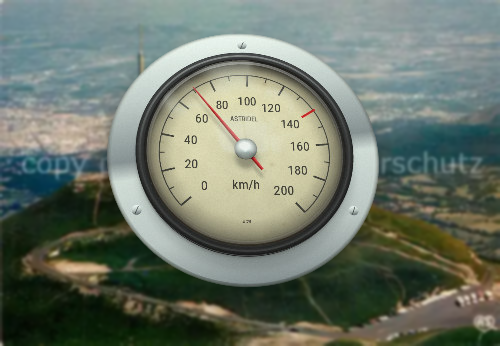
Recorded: 70 km/h
